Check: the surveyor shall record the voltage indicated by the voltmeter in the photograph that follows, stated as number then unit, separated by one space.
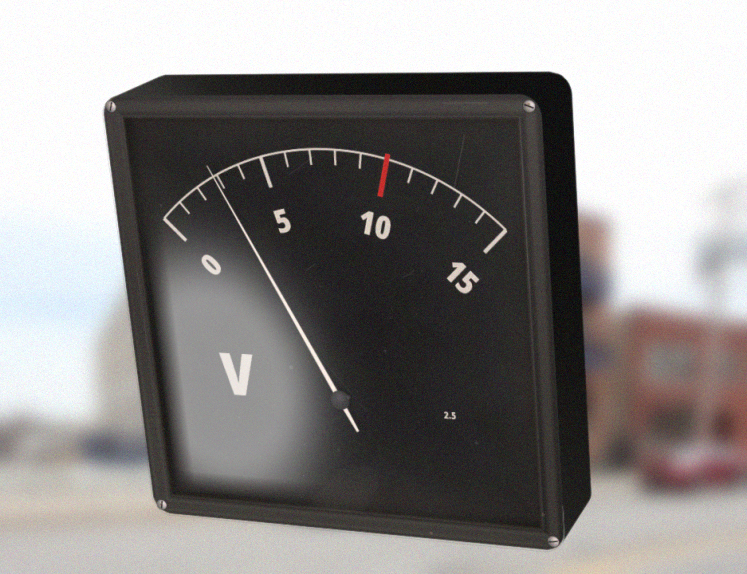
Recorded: 3 V
